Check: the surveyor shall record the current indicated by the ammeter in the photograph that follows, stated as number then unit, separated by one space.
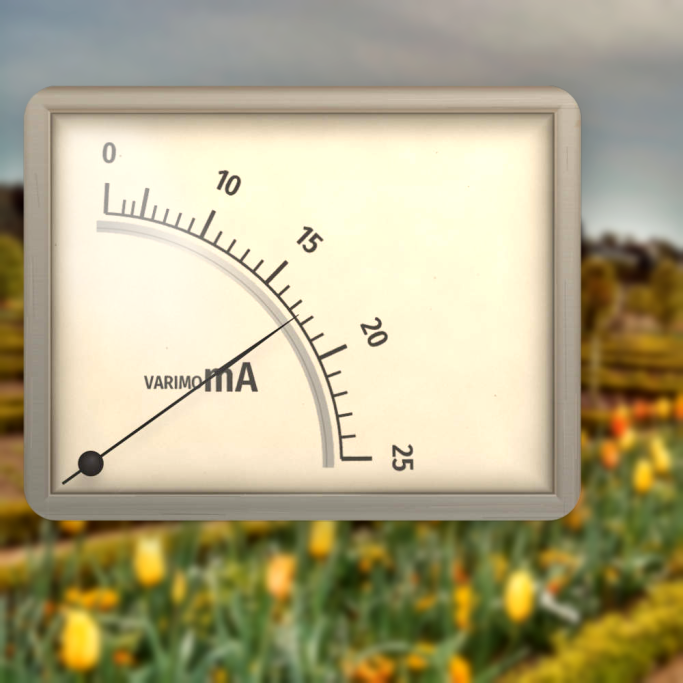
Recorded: 17.5 mA
